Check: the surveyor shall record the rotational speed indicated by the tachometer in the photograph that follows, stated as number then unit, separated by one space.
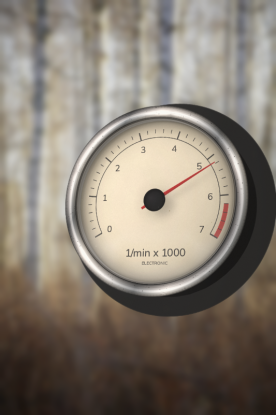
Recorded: 5200 rpm
